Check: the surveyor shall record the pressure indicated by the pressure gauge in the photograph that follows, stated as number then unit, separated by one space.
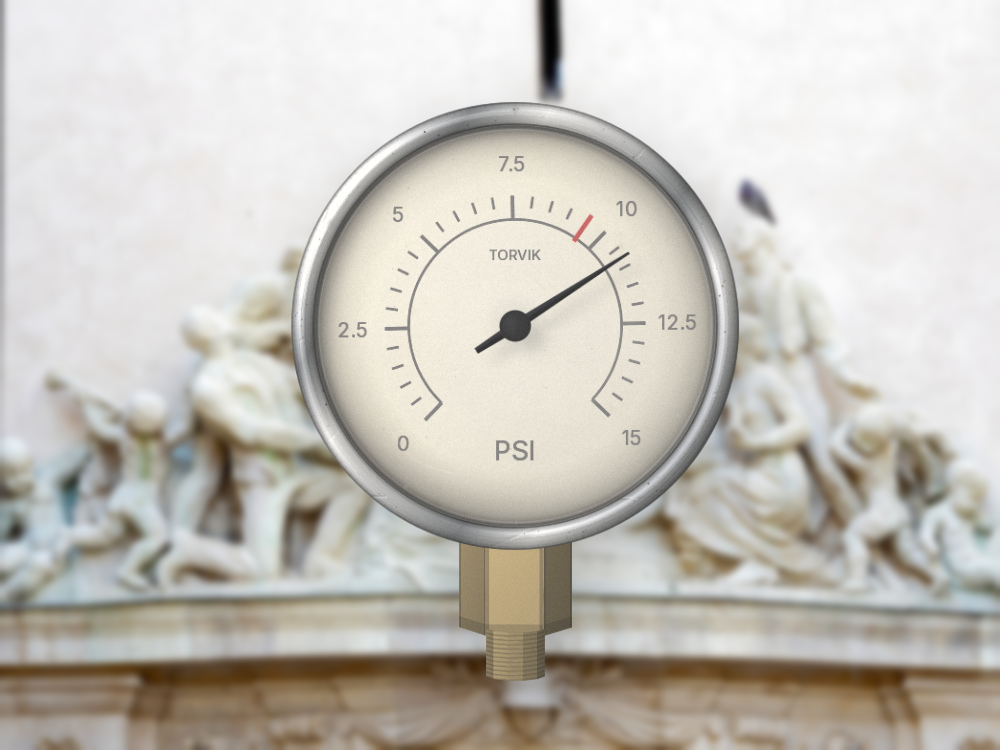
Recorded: 10.75 psi
